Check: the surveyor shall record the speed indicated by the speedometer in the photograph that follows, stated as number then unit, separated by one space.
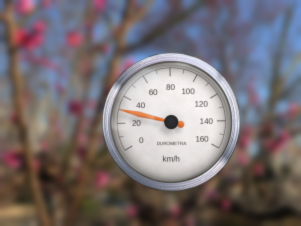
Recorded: 30 km/h
